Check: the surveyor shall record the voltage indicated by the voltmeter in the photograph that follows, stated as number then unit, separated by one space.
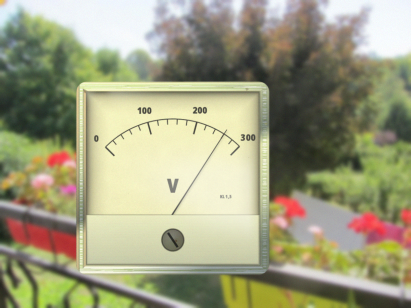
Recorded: 260 V
